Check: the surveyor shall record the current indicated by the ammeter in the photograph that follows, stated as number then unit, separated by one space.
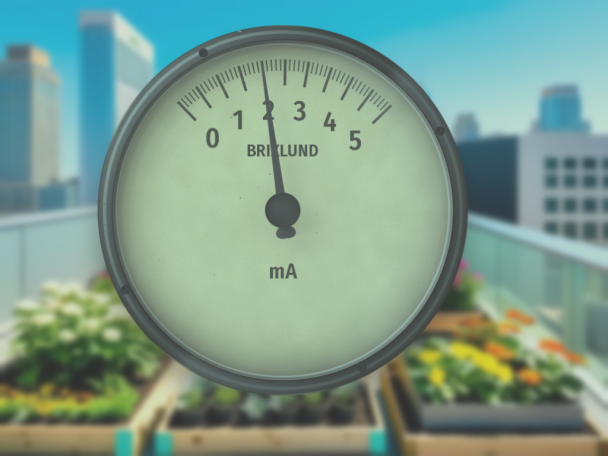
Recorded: 2 mA
